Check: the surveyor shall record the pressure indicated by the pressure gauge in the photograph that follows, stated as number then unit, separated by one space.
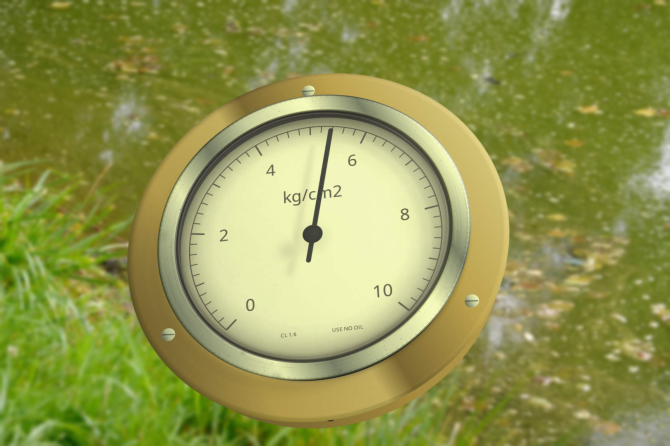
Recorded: 5.4 kg/cm²
